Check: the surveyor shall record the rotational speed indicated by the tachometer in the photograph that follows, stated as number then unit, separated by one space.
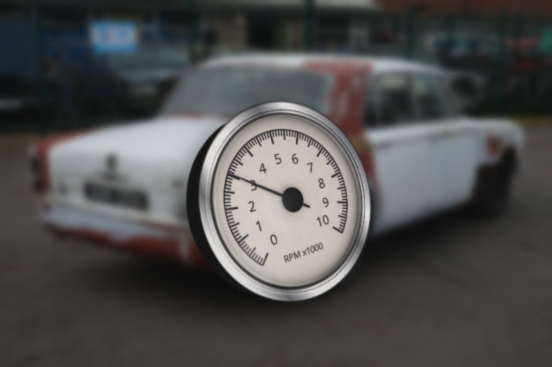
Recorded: 3000 rpm
